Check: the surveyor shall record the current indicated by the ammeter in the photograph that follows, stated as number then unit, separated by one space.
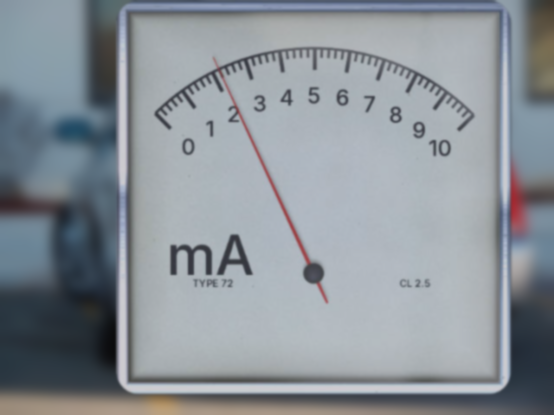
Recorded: 2.2 mA
